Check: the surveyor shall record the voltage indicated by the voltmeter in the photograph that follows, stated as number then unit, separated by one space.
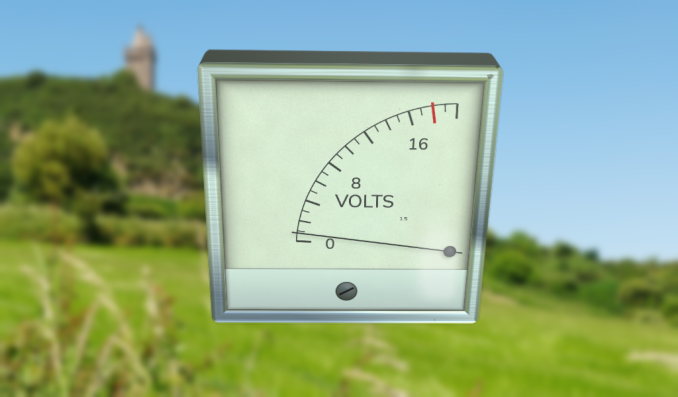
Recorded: 1 V
